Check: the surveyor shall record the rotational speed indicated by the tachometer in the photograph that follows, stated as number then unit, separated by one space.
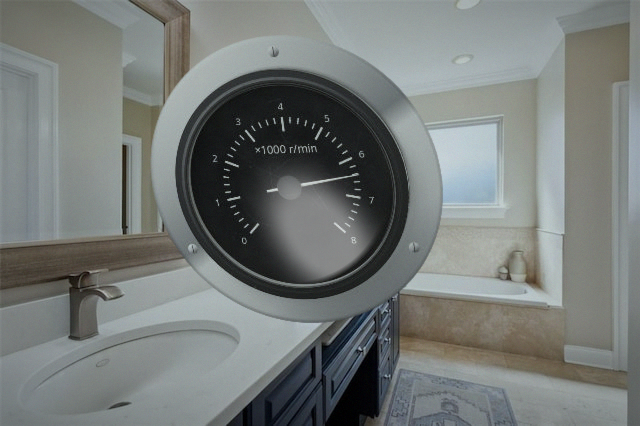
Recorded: 6400 rpm
